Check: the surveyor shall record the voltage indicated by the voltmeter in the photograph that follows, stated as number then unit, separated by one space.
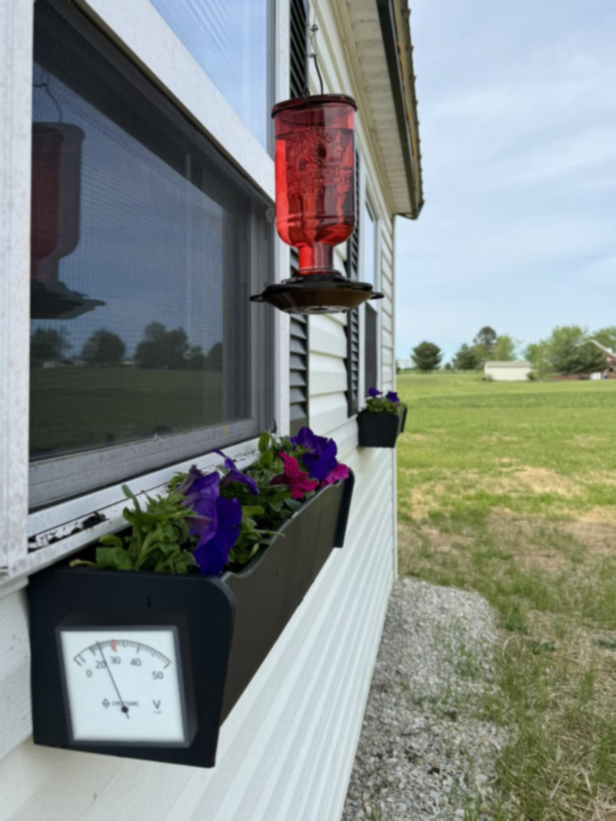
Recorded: 25 V
